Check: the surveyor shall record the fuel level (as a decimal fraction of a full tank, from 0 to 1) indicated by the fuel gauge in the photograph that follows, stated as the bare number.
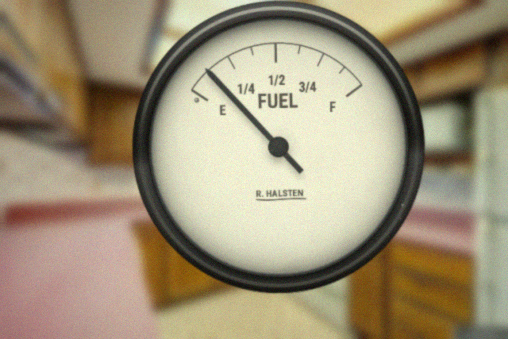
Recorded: 0.125
